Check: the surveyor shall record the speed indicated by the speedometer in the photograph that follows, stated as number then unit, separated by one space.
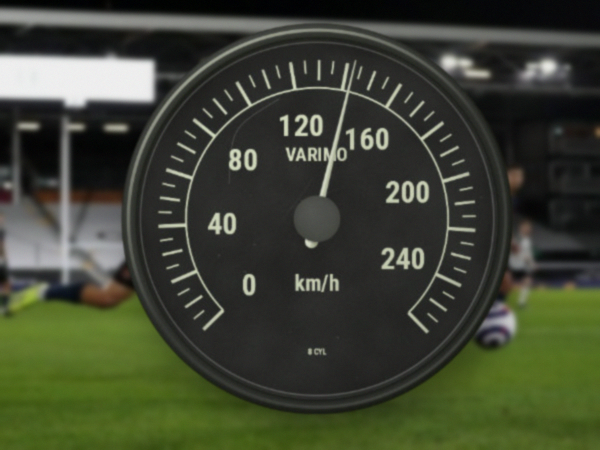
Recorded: 142.5 km/h
